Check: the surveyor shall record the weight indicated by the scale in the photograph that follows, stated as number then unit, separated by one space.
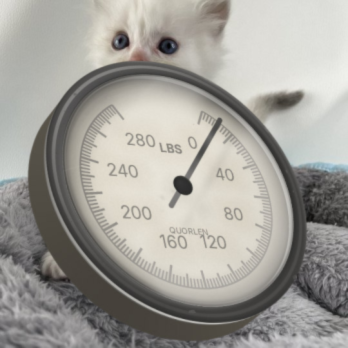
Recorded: 10 lb
